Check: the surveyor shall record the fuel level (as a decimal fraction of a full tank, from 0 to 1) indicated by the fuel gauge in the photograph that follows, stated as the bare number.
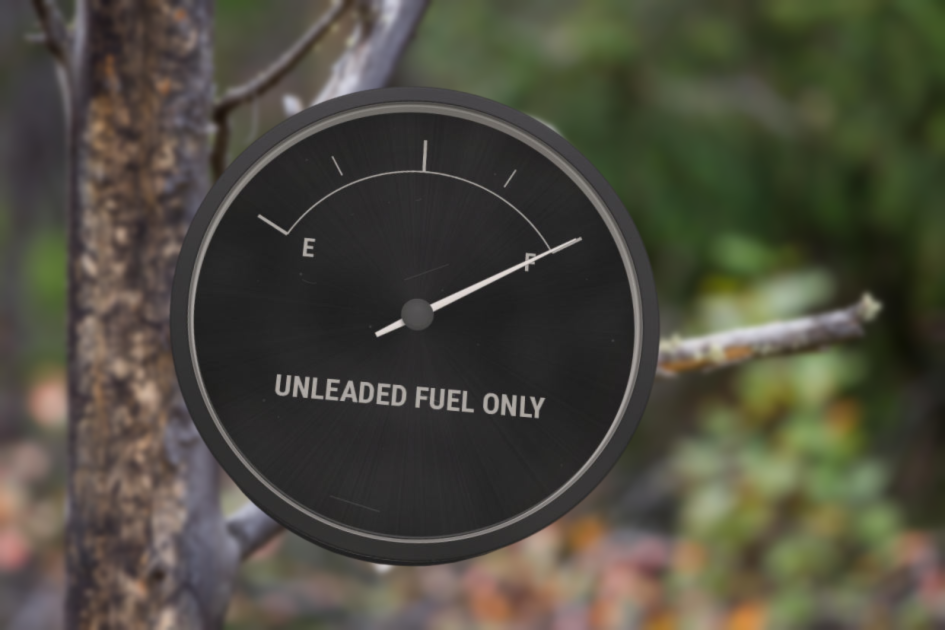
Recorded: 1
